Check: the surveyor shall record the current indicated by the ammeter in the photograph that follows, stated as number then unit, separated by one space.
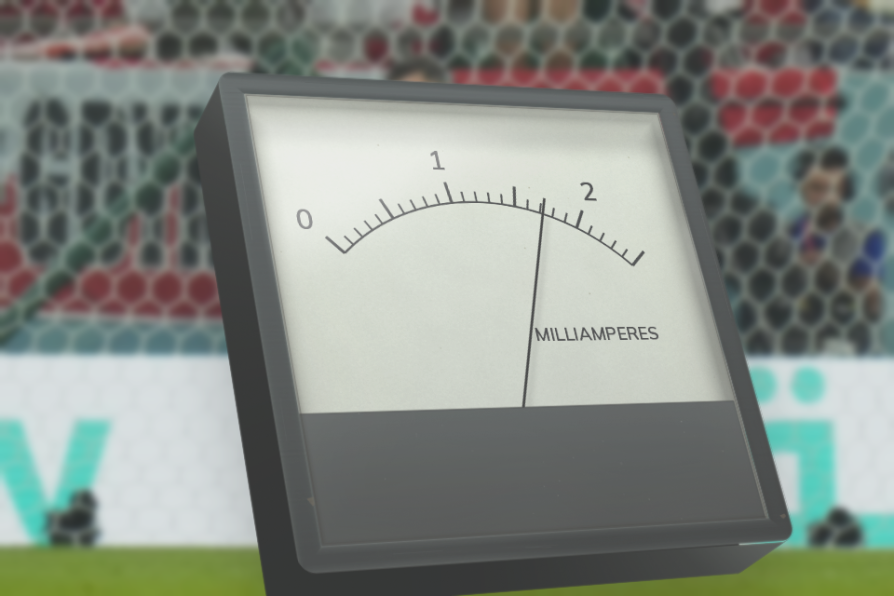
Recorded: 1.7 mA
